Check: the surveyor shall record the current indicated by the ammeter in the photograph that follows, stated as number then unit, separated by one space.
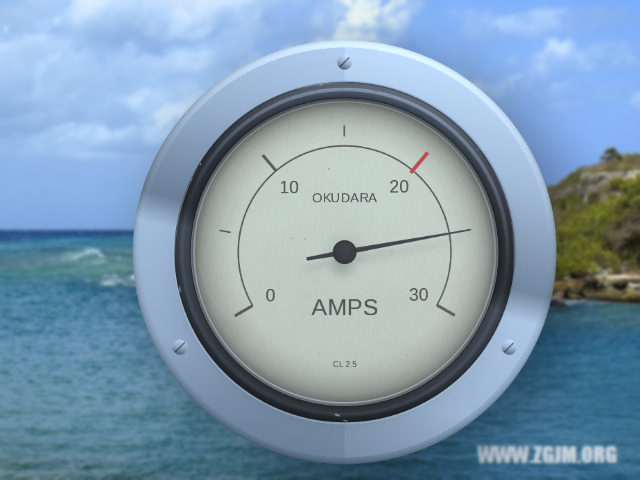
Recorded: 25 A
